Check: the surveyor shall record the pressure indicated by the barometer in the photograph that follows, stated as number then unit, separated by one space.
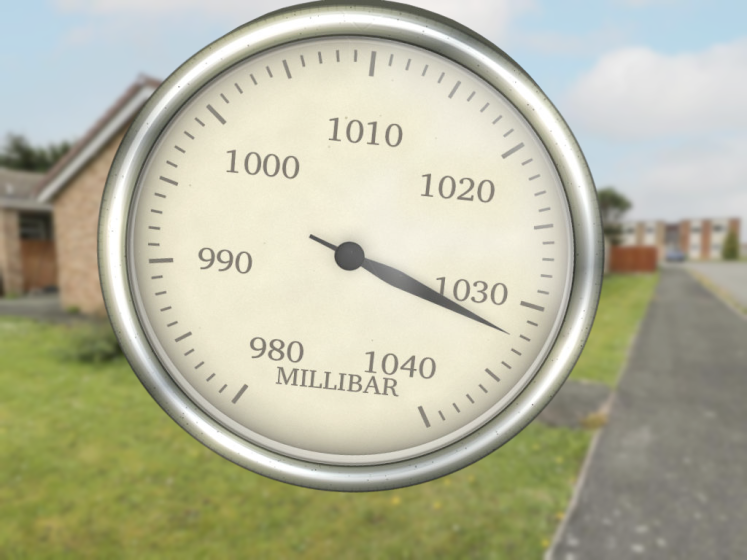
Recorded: 1032 mbar
